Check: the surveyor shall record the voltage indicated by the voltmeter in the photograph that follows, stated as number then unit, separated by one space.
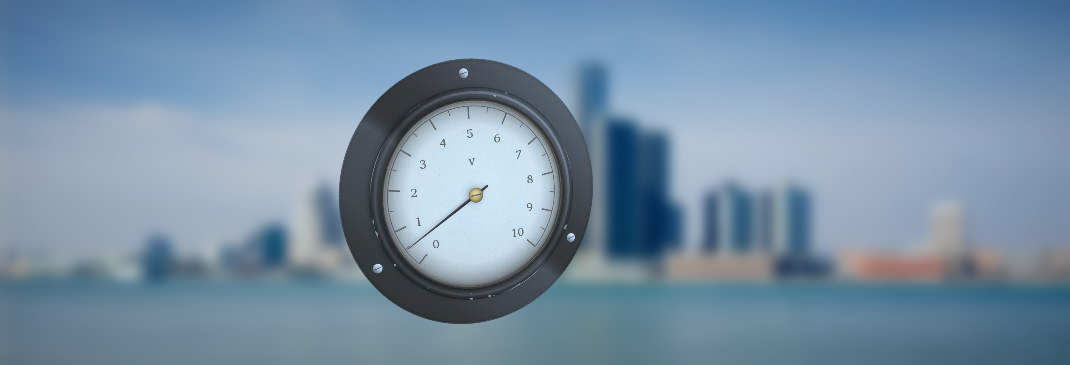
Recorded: 0.5 V
